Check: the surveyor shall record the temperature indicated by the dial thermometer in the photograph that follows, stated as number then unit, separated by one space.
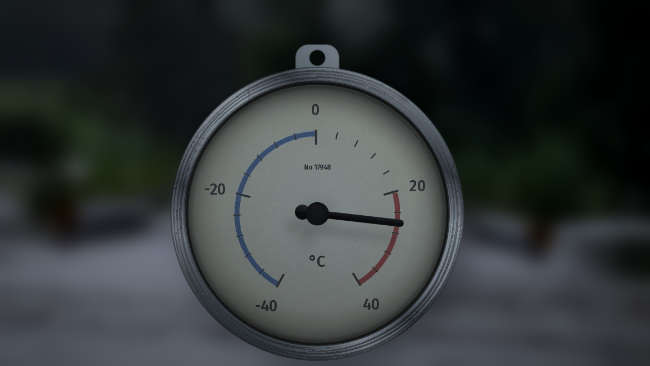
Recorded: 26 °C
